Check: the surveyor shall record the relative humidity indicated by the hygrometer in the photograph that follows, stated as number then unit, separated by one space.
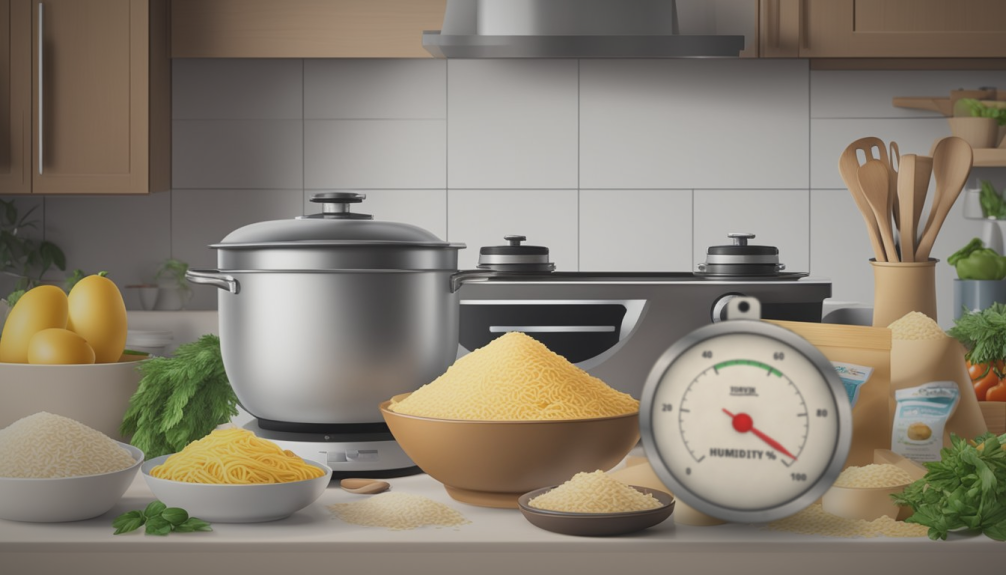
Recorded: 96 %
